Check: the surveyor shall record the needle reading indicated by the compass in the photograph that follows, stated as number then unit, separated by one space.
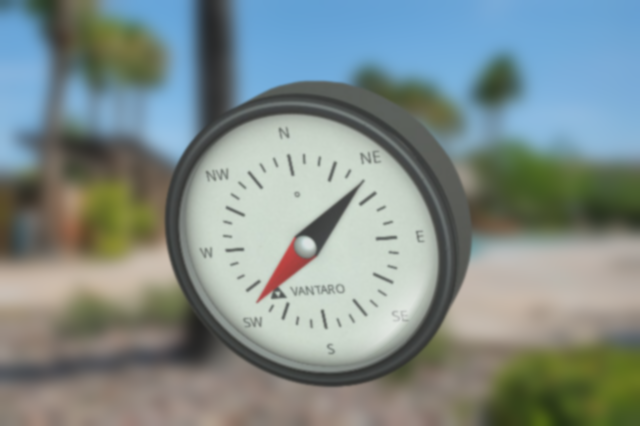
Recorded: 230 °
